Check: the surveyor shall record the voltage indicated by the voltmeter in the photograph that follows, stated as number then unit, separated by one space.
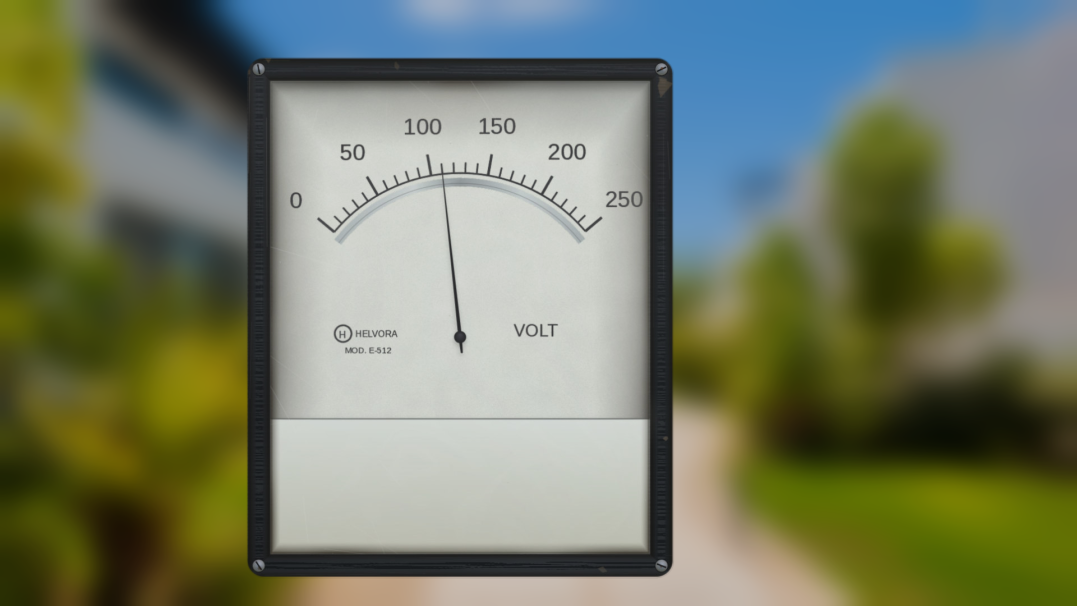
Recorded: 110 V
